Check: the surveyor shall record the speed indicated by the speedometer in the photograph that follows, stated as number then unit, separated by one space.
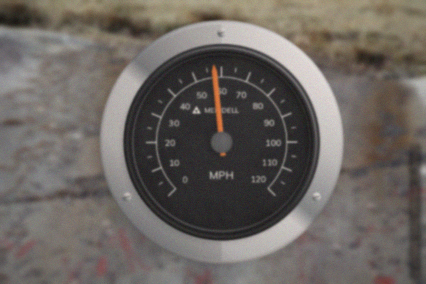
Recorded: 57.5 mph
